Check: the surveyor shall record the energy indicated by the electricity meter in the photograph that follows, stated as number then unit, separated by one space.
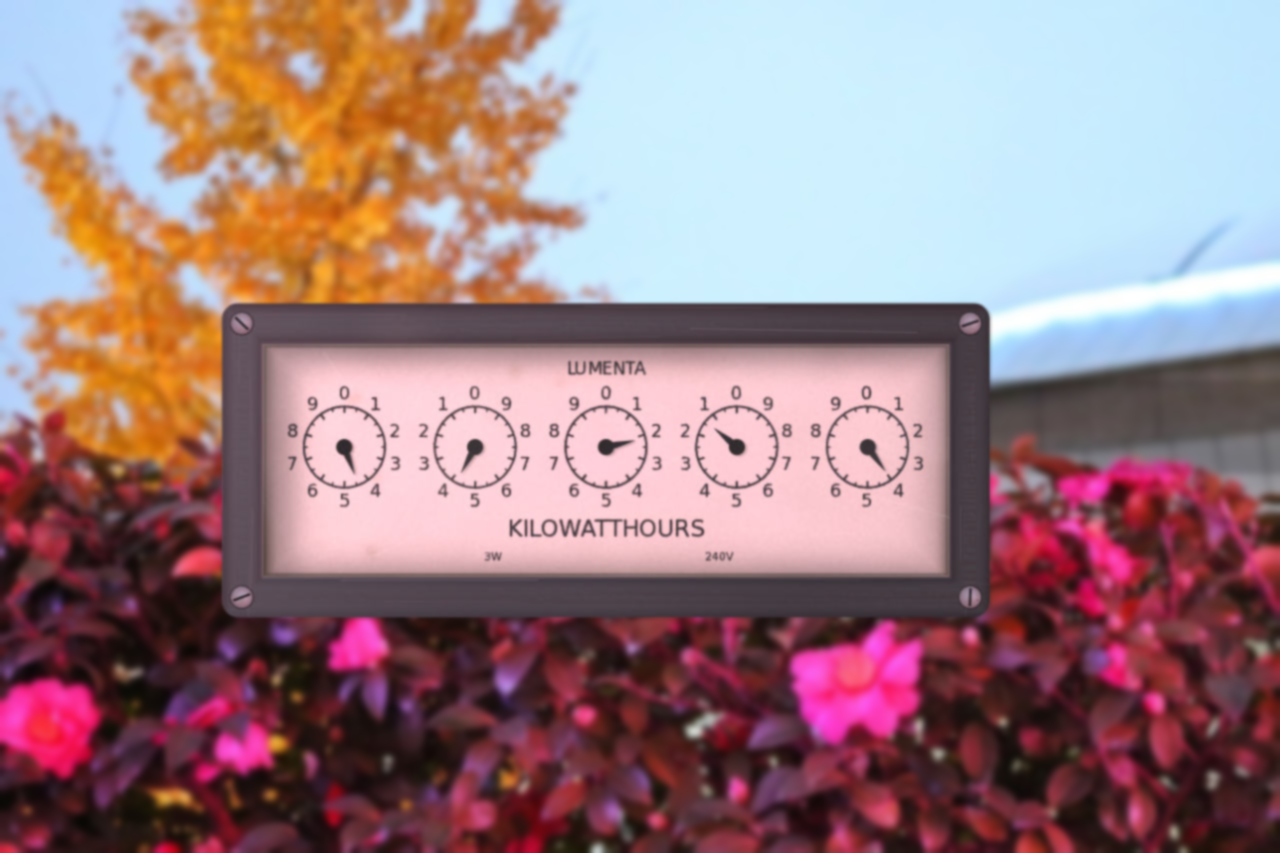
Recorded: 44214 kWh
